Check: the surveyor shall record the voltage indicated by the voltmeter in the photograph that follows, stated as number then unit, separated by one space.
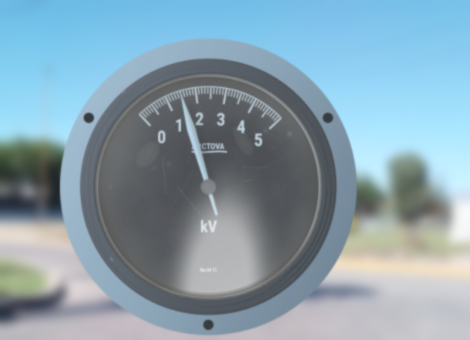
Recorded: 1.5 kV
